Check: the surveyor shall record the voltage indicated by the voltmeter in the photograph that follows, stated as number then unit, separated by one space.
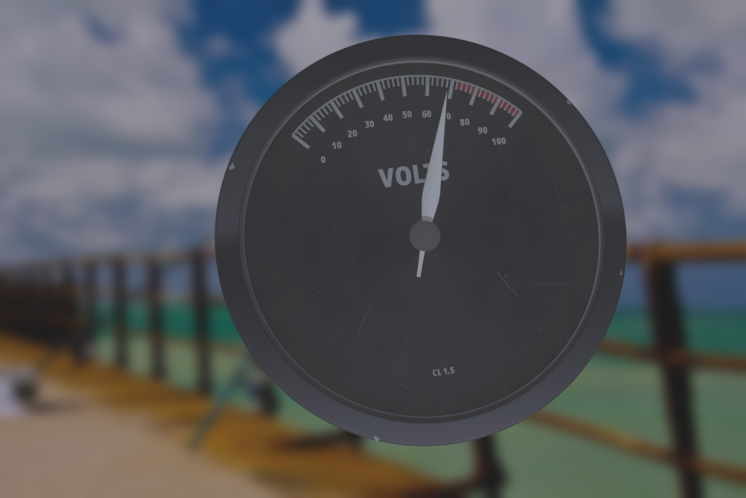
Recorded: 68 V
